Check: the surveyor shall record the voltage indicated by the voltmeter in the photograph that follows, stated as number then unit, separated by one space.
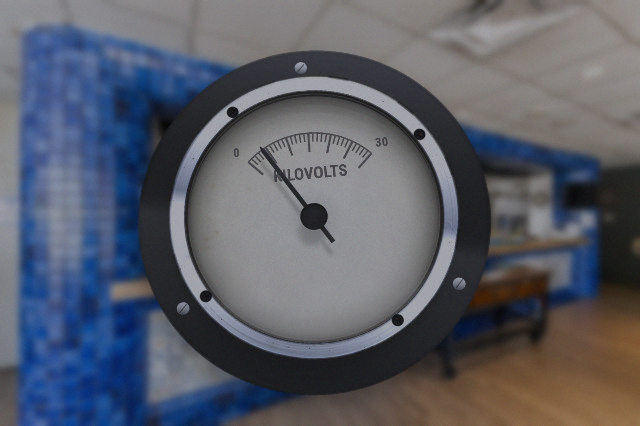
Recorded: 4 kV
